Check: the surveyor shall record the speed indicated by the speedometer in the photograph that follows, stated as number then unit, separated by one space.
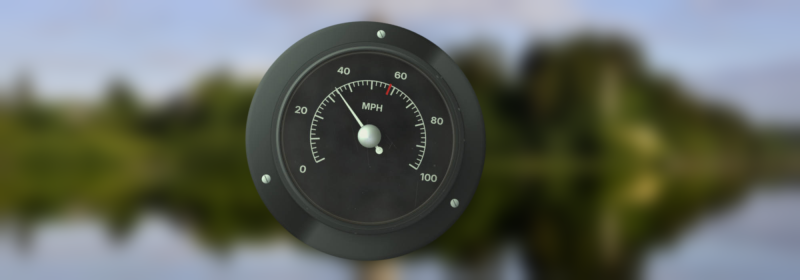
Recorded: 34 mph
